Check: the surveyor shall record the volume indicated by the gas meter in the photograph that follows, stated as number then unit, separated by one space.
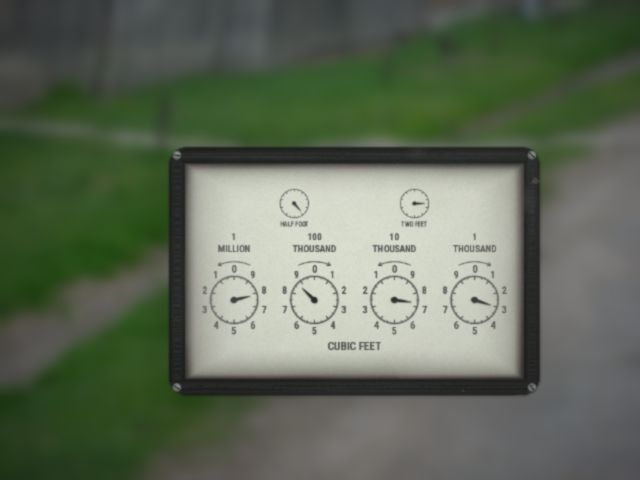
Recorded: 787300 ft³
